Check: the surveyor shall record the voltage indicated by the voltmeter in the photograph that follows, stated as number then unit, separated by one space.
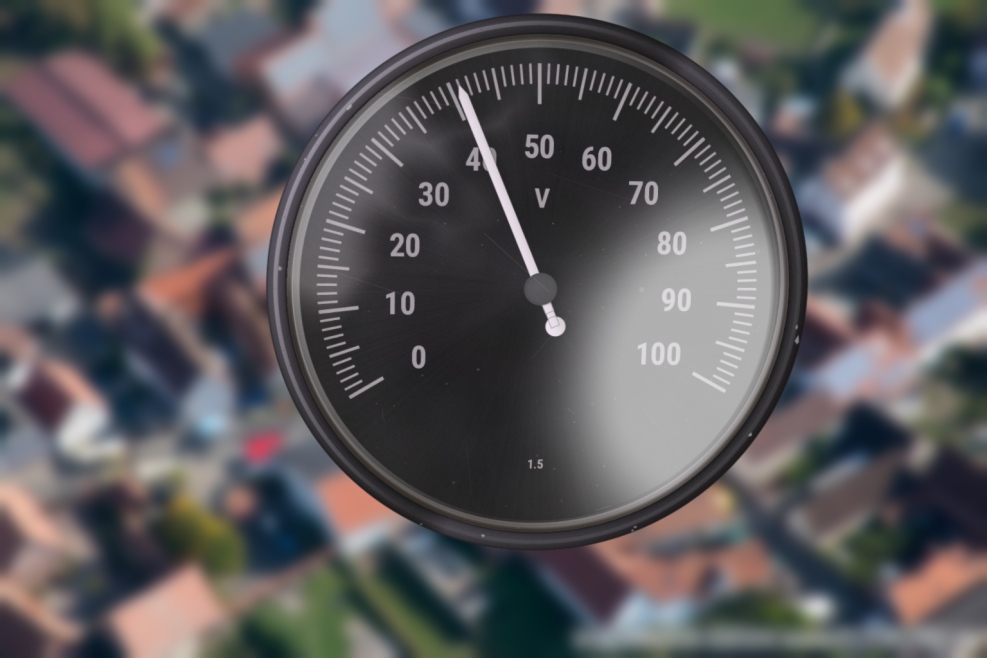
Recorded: 41 V
